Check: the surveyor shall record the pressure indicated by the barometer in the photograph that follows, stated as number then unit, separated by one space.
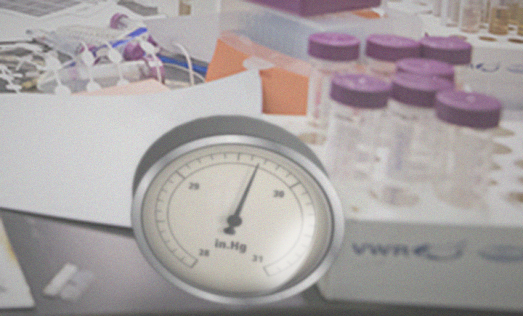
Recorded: 29.65 inHg
